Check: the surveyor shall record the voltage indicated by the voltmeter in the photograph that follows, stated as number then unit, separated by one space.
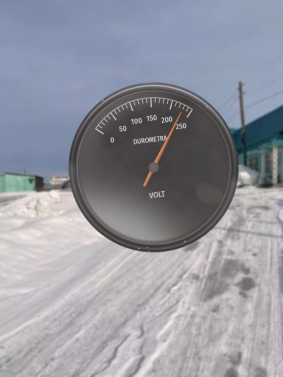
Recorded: 230 V
